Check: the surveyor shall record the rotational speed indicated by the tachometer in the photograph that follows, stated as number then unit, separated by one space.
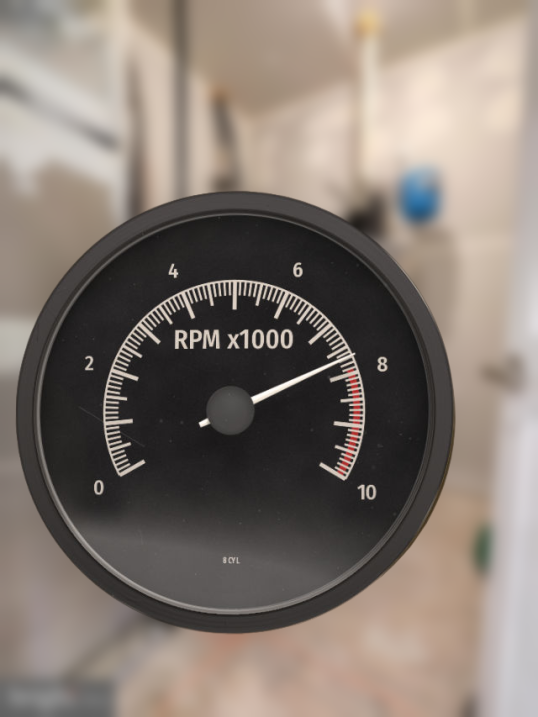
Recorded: 7700 rpm
